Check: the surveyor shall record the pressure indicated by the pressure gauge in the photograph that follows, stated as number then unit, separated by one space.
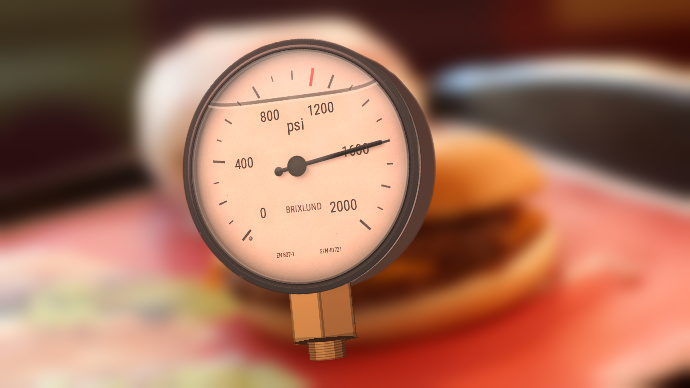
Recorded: 1600 psi
